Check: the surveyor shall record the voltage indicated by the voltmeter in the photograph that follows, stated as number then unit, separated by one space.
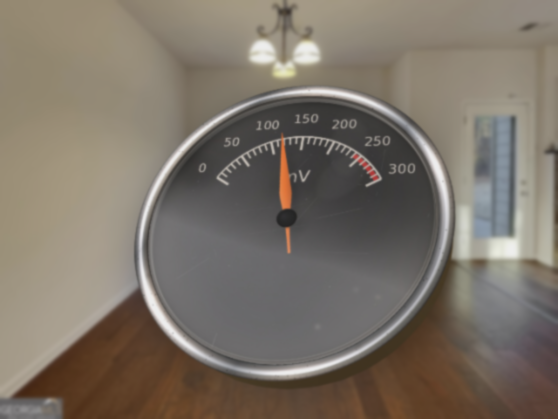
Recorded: 120 mV
